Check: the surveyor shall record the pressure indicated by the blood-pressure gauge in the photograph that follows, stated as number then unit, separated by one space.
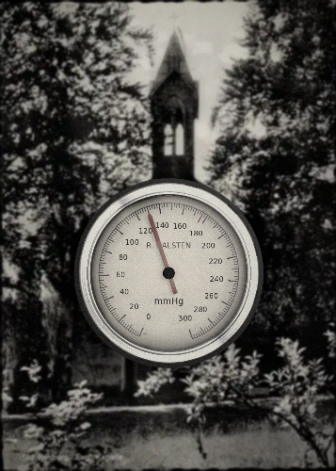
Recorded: 130 mmHg
